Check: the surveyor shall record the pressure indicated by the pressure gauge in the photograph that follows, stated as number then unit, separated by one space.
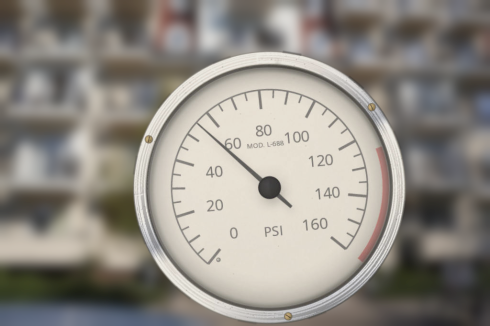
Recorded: 55 psi
